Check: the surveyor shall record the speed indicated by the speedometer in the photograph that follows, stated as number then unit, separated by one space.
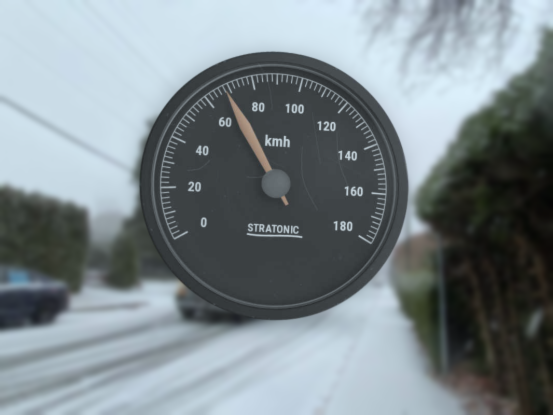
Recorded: 68 km/h
